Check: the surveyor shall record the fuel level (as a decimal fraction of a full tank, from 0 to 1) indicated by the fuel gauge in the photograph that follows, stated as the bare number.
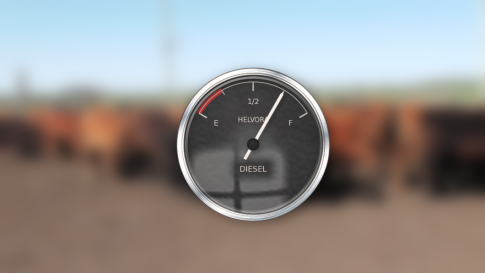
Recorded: 0.75
